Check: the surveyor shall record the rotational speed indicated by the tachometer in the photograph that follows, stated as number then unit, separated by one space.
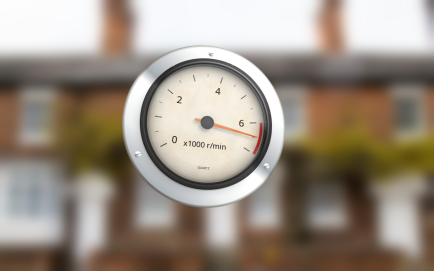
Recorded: 6500 rpm
